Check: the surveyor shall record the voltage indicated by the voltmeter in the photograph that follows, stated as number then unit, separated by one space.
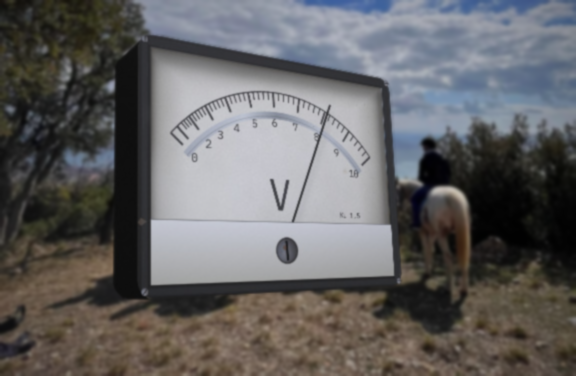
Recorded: 8 V
